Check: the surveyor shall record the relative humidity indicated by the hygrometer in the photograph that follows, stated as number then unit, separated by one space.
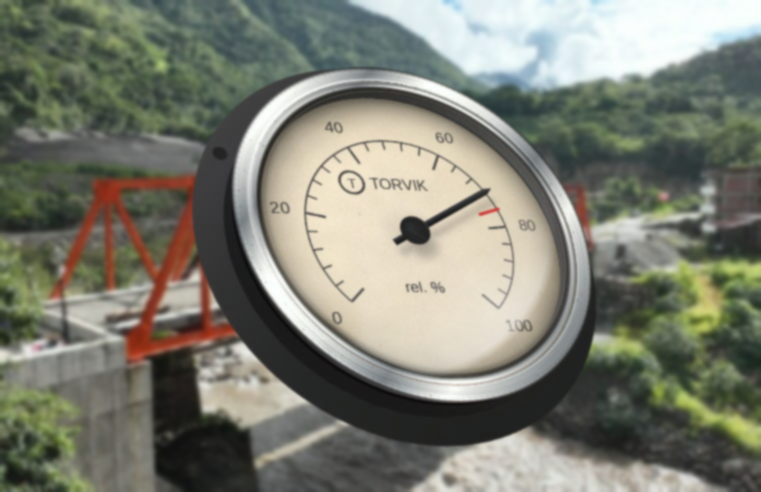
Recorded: 72 %
